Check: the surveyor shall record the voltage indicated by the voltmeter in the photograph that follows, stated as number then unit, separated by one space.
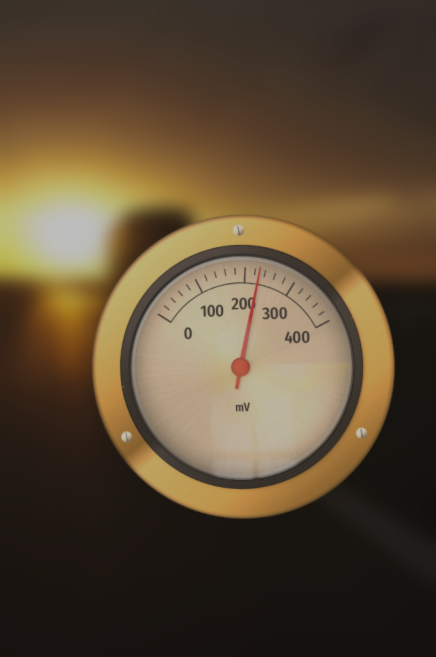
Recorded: 230 mV
